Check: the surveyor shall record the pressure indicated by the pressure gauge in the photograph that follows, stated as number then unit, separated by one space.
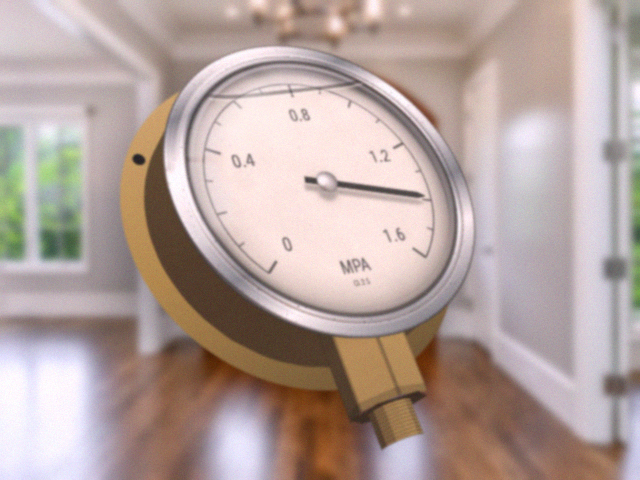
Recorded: 1.4 MPa
